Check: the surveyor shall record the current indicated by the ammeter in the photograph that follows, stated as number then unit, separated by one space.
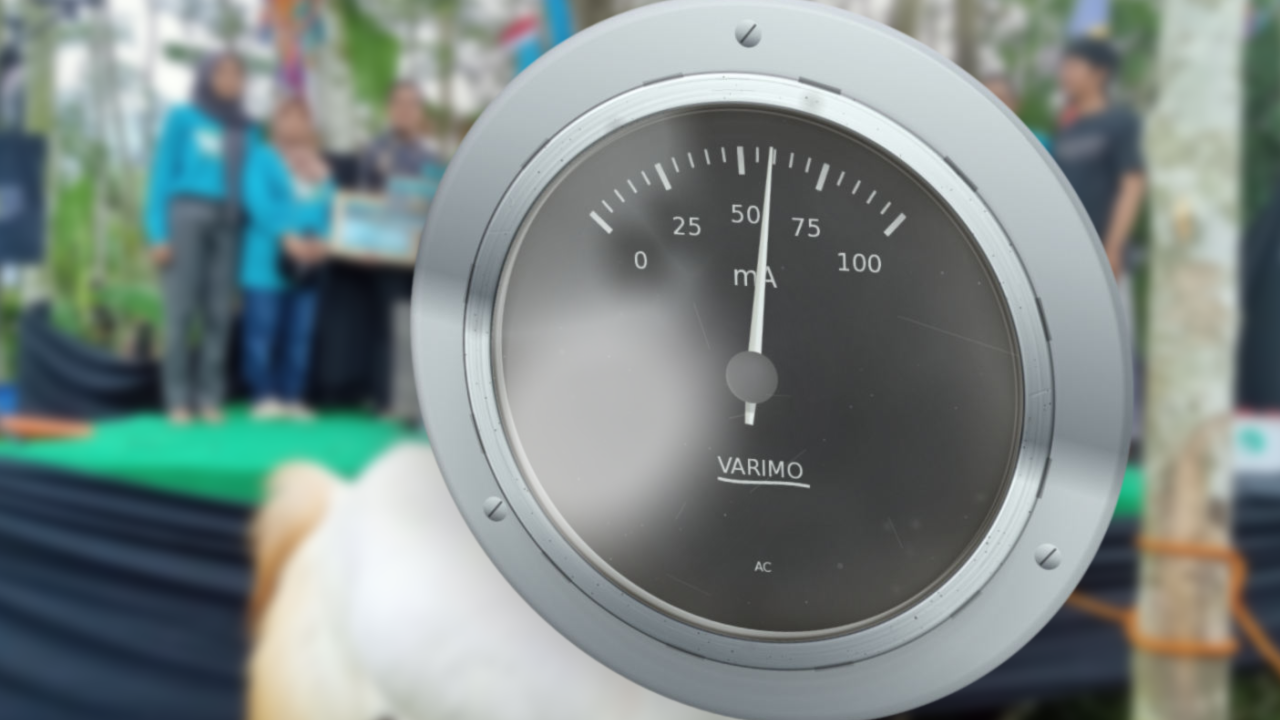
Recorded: 60 mA
